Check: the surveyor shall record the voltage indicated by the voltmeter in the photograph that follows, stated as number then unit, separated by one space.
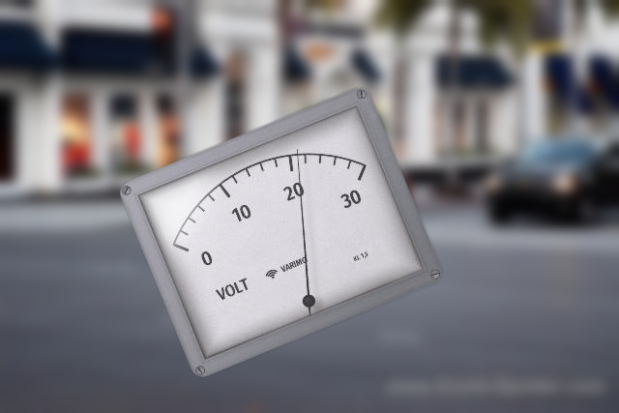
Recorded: 21 V
